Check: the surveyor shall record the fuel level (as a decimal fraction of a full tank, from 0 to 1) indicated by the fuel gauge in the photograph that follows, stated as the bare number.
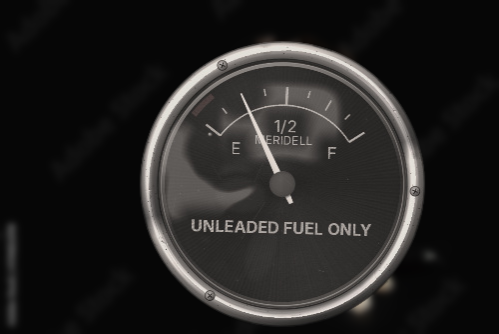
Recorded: 0.25
